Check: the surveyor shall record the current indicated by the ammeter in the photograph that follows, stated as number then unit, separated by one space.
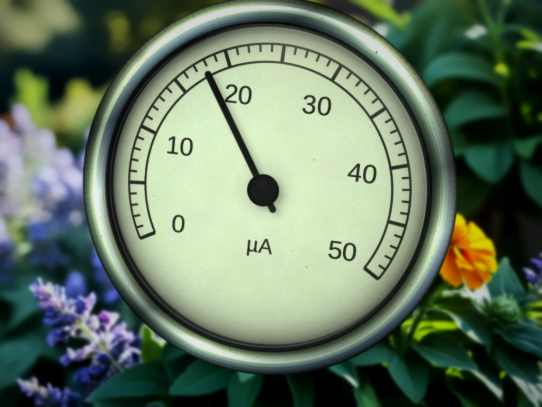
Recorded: 18 µA
